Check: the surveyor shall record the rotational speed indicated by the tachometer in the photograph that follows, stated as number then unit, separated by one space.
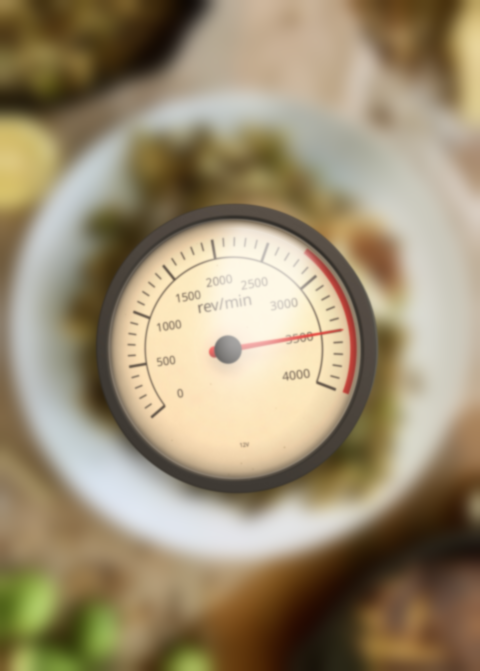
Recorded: 3500 rpm
